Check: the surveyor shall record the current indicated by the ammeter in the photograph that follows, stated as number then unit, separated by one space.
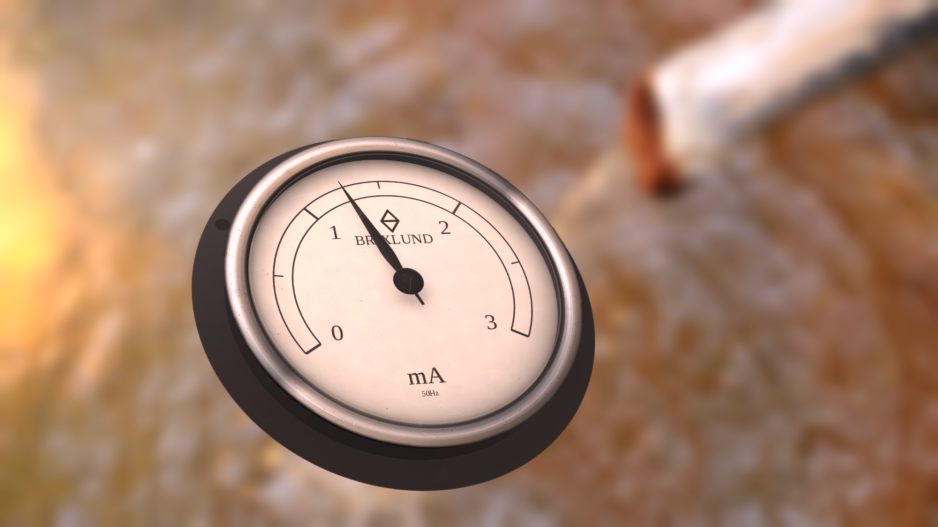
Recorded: 1.25 mA
